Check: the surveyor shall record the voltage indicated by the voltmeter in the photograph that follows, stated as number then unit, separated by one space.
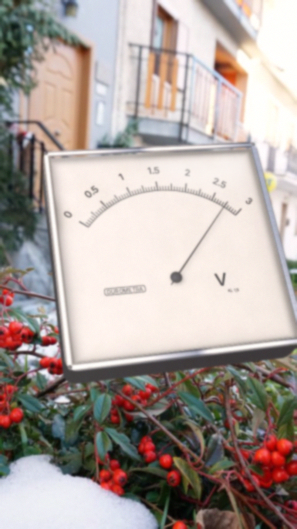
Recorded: 2.75 V
